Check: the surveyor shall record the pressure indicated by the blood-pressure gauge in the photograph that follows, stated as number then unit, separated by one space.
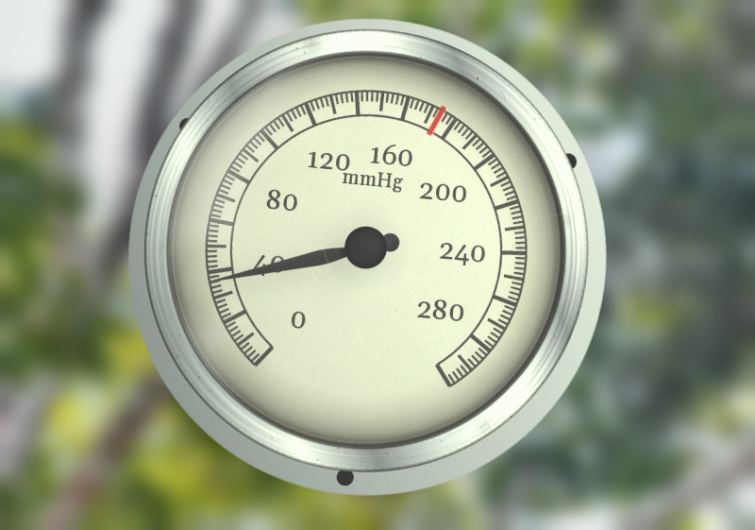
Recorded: 36 mmHg
